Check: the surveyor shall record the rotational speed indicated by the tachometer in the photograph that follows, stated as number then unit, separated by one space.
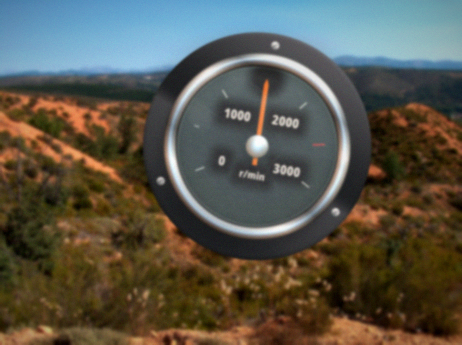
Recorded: 1500 rpm
